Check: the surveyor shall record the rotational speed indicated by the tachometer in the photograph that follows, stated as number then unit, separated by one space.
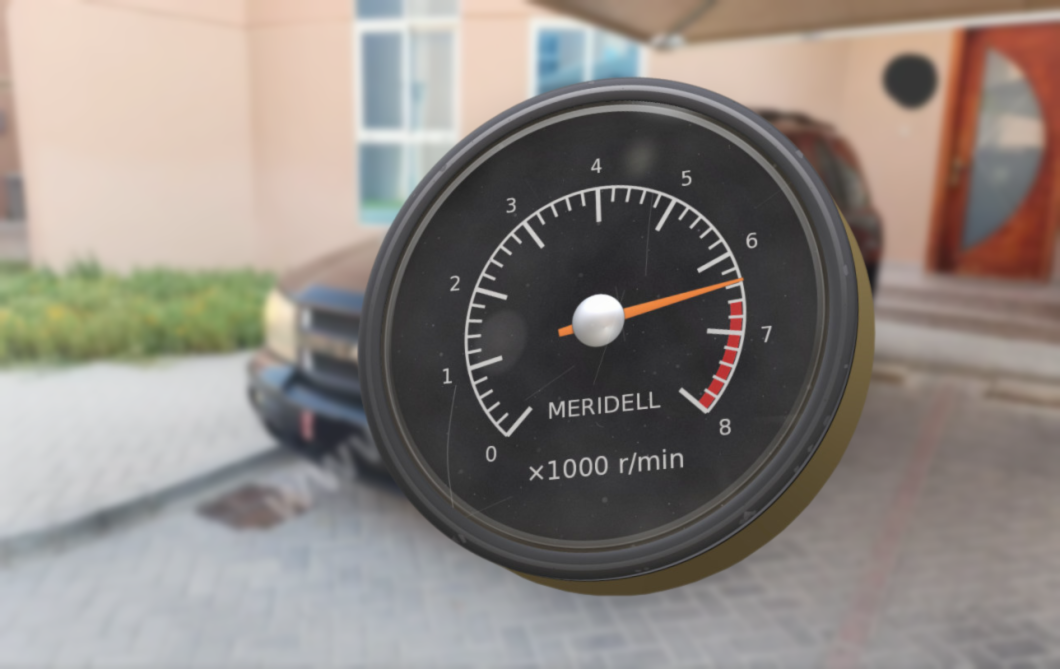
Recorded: 6400 rpm
